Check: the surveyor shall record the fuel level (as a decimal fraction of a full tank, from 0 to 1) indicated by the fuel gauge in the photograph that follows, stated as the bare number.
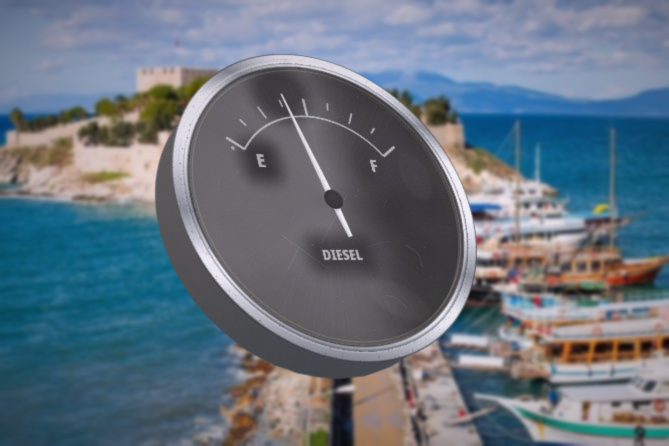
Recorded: 0.375
